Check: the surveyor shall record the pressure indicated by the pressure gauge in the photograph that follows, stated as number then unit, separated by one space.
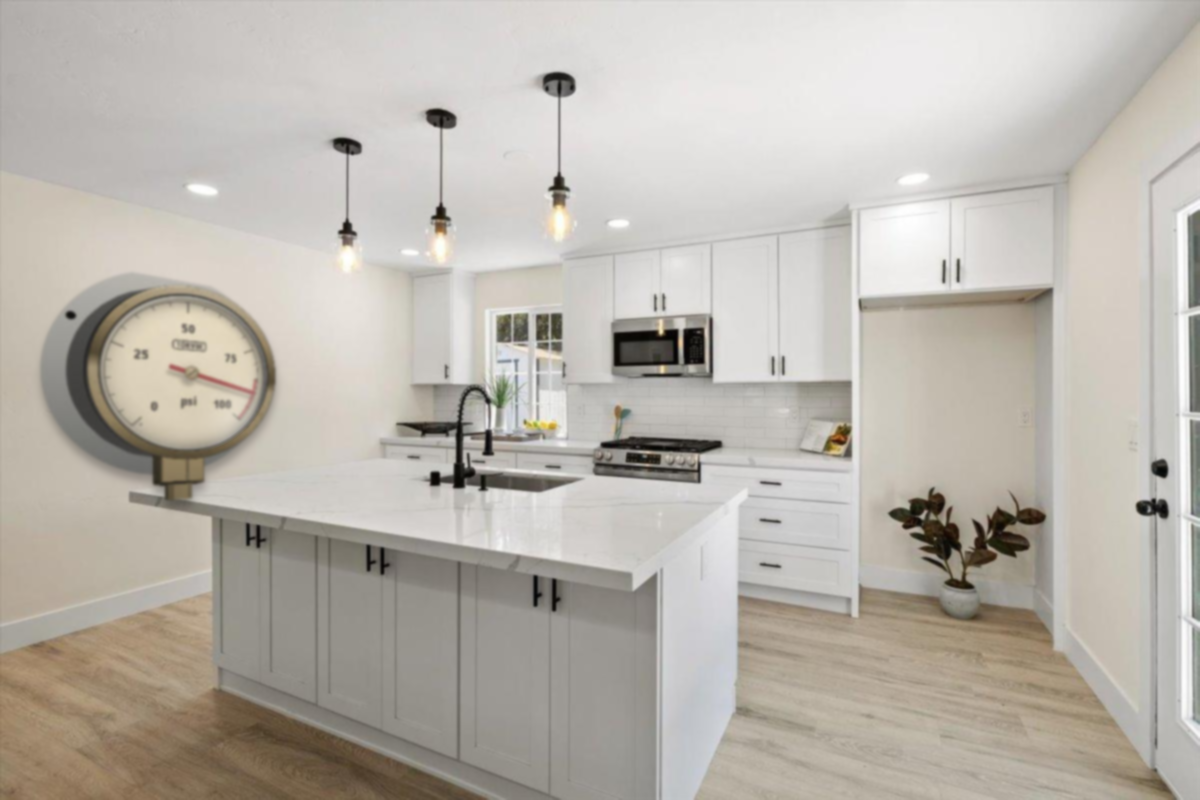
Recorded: 90 psi
